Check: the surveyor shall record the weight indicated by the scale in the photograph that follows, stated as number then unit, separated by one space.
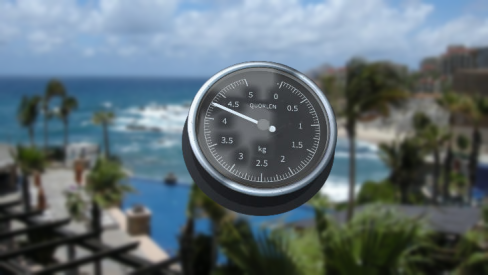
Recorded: 4.25 kg
